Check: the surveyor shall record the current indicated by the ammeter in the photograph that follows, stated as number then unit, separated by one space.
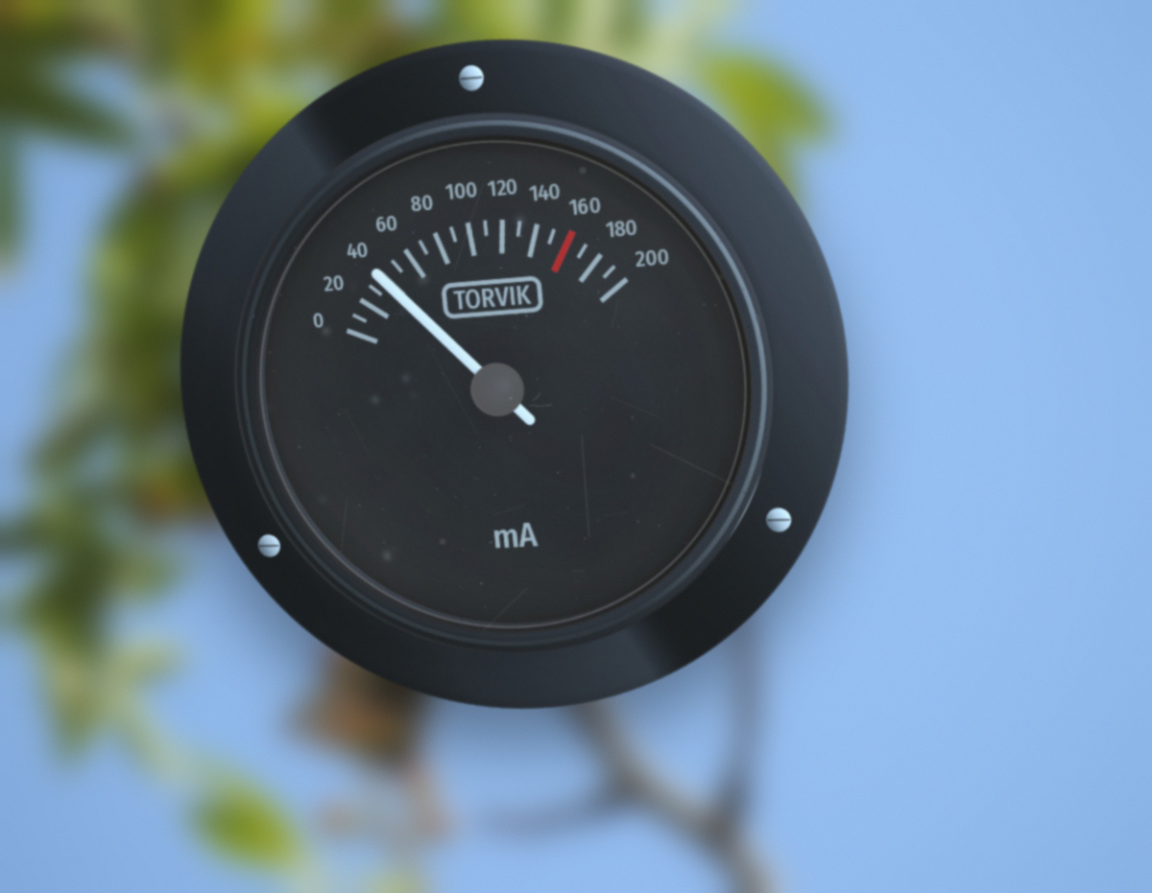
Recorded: 40 mA
